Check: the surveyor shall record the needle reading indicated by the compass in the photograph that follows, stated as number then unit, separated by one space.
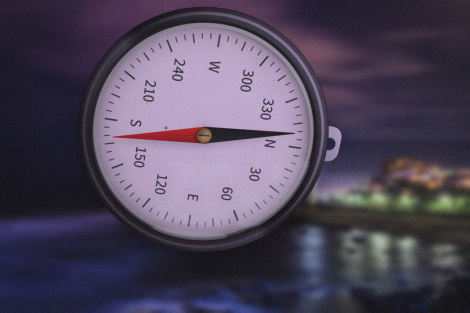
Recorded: 170 °
